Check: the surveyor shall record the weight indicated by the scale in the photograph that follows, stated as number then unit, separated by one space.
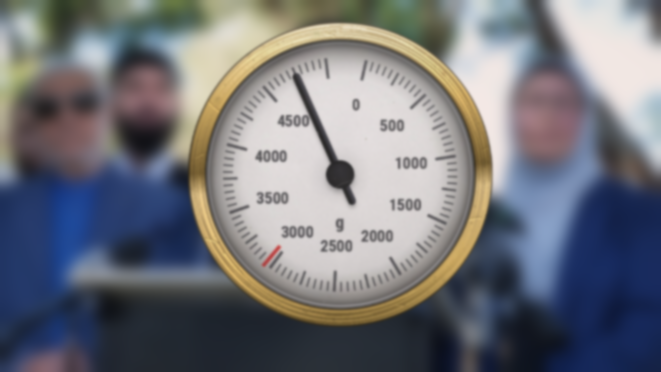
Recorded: 4750 g
